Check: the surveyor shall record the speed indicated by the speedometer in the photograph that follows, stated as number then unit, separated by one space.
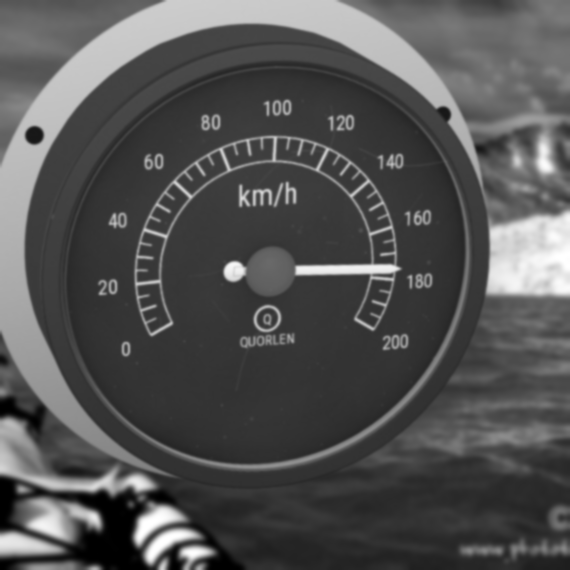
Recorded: 175 km/h
